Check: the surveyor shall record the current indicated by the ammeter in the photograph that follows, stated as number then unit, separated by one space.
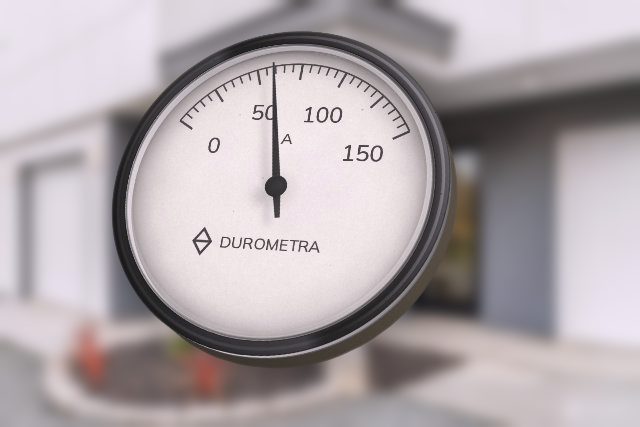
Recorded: 60 A
